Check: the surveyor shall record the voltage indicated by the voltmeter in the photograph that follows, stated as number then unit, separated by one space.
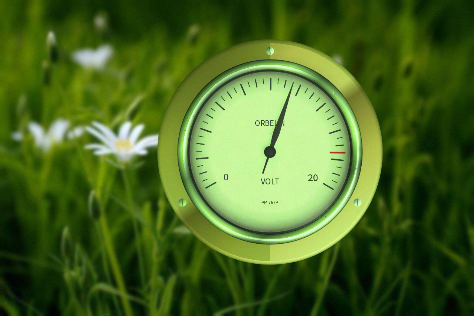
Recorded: 11.5 V
